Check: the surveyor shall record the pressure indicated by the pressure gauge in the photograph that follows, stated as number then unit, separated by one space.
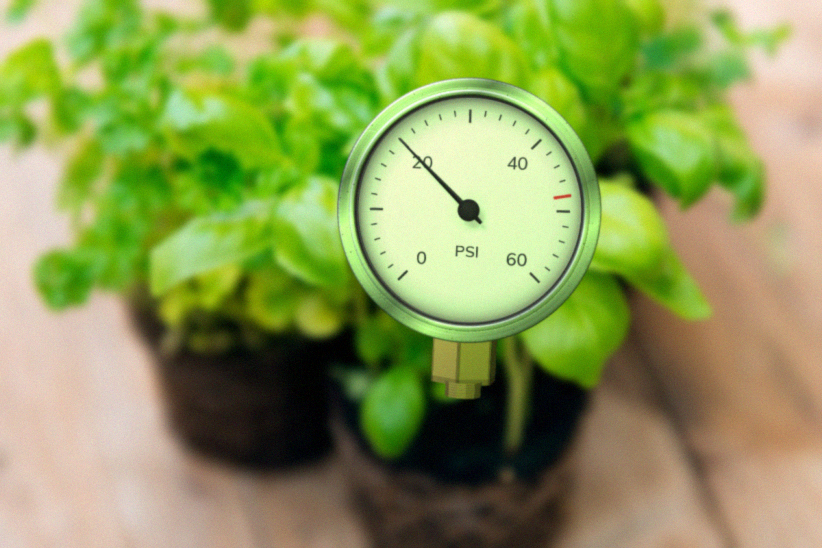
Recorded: 20 psi
